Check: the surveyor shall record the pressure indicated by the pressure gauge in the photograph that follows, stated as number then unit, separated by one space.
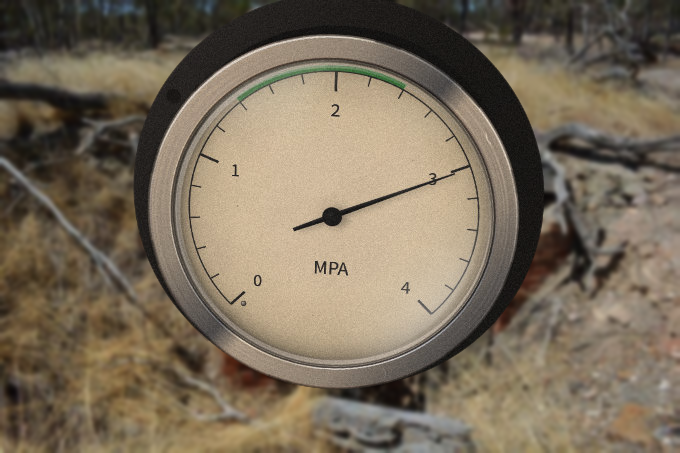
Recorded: 3 MPa
